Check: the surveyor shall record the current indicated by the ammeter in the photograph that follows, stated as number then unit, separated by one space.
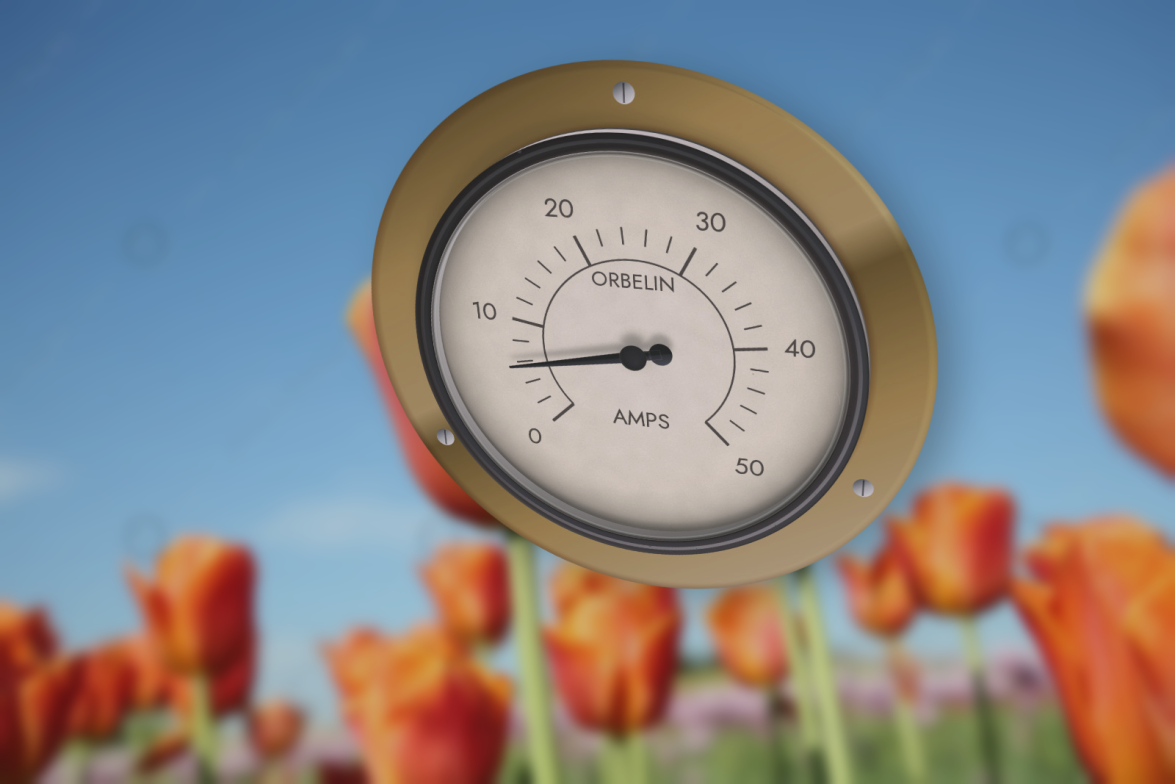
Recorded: 6 A
